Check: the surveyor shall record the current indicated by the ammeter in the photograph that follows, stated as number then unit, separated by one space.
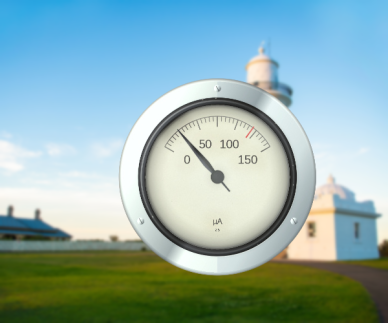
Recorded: 25 µA
